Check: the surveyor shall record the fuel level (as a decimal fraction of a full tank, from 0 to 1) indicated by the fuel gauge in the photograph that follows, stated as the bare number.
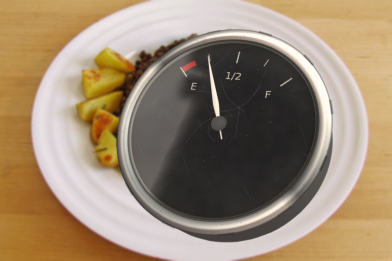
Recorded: 0.25
